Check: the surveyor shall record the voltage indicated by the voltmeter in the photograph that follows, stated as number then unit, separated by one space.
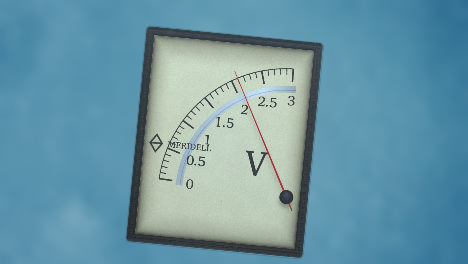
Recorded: 2.1 V
